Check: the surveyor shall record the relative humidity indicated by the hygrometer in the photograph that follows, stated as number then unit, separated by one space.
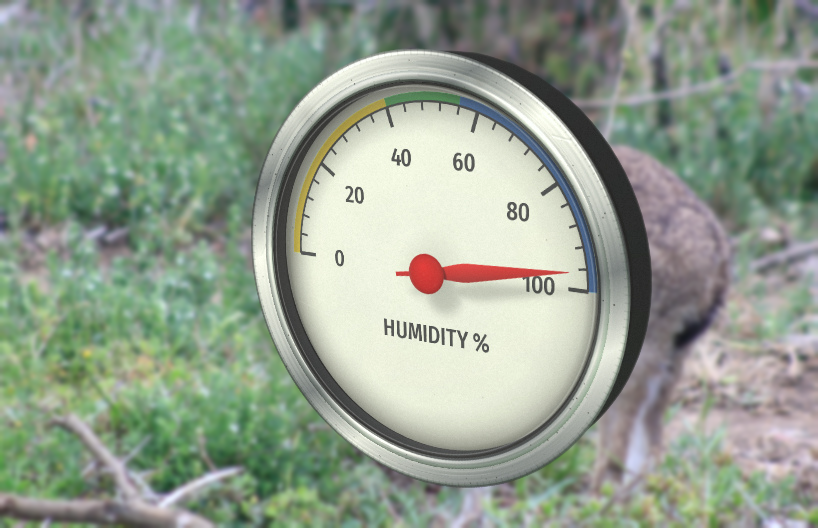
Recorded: 96 %
